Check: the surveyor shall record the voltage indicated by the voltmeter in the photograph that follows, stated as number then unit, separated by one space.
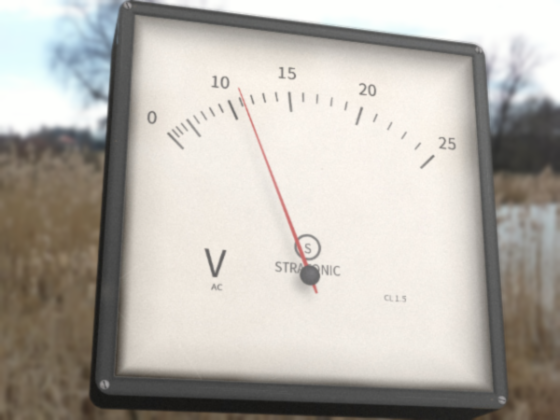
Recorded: 11 V
